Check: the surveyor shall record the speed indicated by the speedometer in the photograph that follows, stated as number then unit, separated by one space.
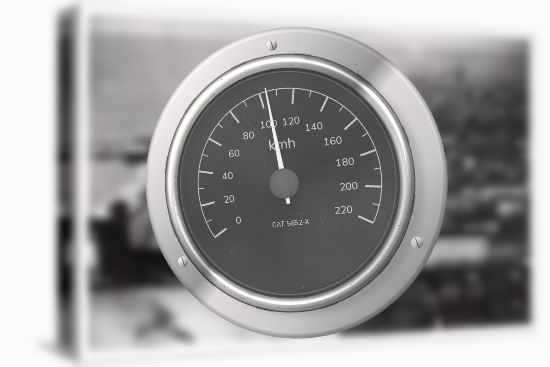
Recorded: 105 km/h
